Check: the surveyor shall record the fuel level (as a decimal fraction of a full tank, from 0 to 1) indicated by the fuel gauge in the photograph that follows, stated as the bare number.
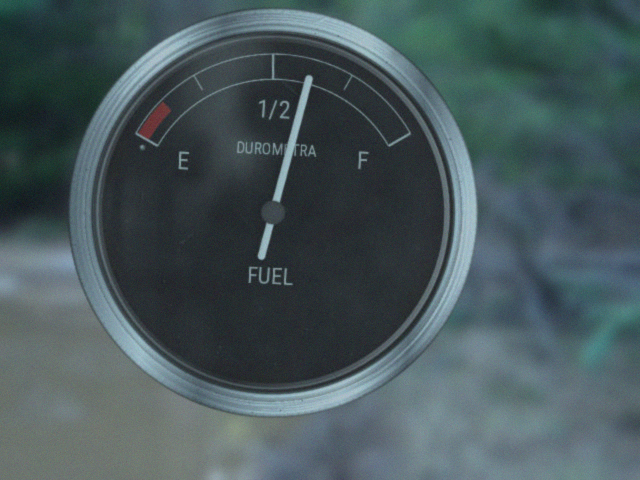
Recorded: 0.625
